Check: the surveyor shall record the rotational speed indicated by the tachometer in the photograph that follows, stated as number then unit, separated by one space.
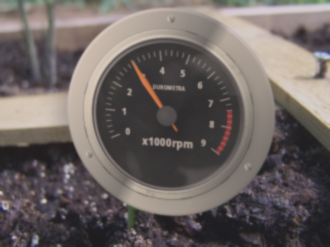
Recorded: 3000 rpm
